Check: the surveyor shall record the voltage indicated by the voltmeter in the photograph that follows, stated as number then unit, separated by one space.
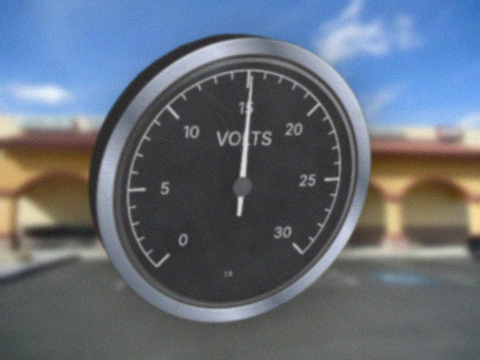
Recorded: 15 V
